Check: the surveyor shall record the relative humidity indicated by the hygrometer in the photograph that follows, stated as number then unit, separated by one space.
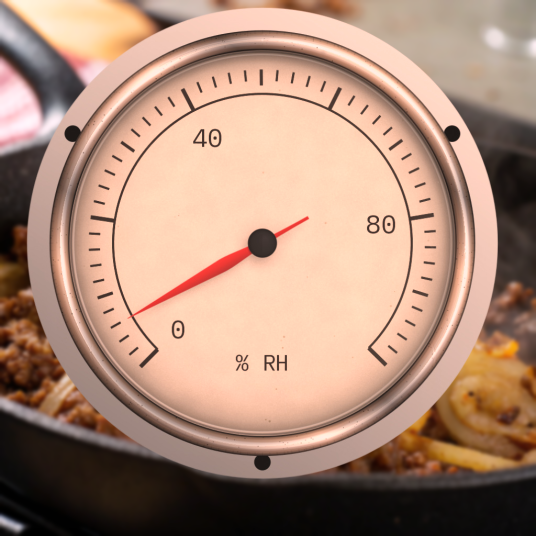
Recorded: 6 %
